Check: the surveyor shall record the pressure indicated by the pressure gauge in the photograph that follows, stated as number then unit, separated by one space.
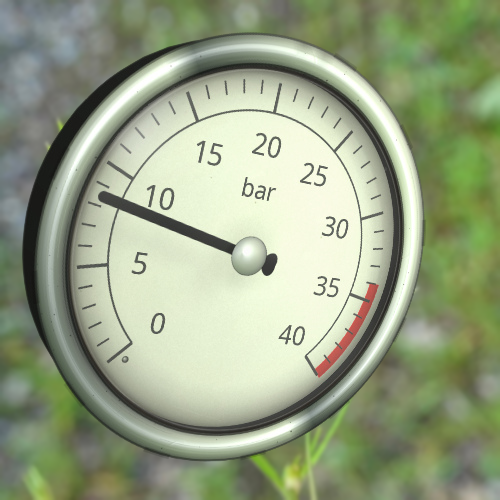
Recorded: 8.5 bar
